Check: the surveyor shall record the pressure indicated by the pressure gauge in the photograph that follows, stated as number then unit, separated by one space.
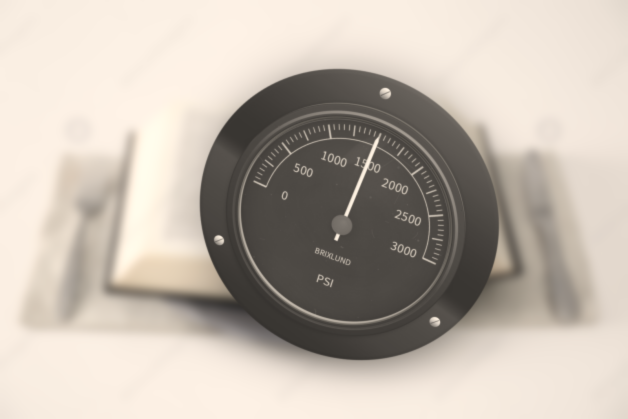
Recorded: 1500 psi
